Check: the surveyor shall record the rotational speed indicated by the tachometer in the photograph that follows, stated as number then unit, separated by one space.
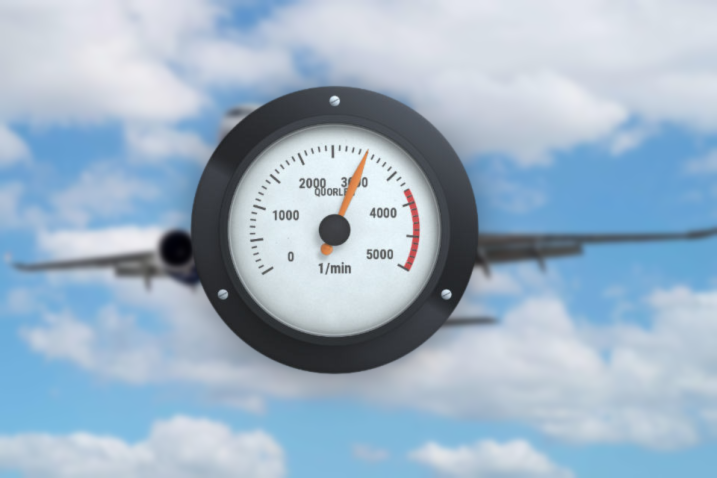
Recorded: 3000 rpm
